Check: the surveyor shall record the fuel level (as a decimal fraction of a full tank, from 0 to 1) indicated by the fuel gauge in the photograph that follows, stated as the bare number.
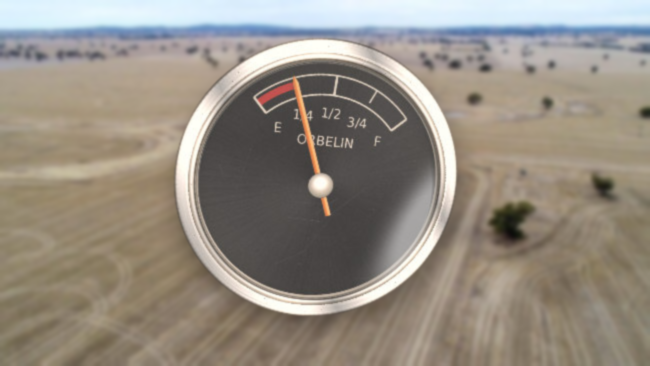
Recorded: 0.25
